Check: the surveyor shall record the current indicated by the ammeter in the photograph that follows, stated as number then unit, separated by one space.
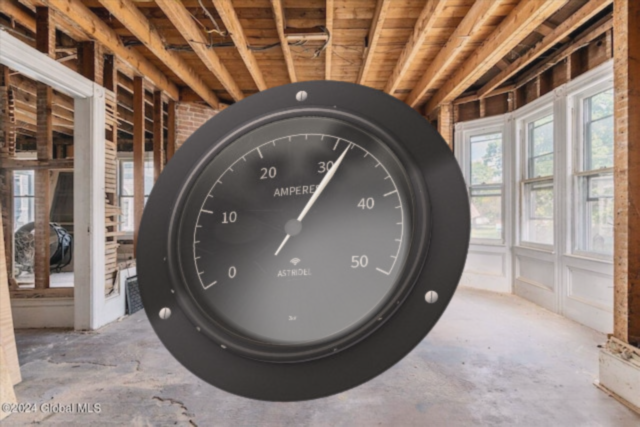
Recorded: 32 A
